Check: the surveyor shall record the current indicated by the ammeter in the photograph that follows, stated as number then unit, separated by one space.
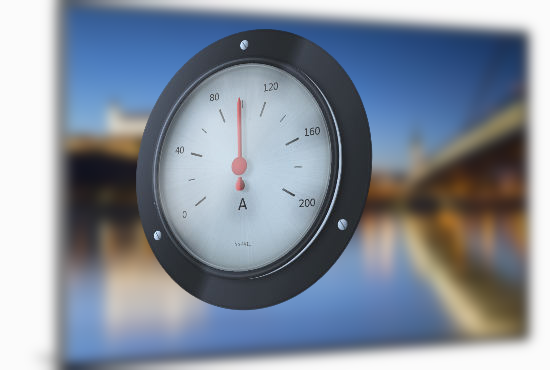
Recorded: 100 A
